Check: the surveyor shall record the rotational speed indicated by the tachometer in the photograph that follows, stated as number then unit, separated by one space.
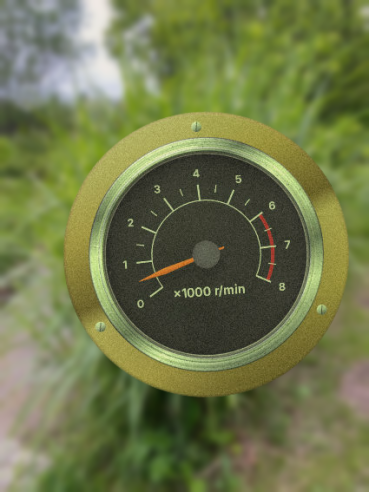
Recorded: 500 rpm
